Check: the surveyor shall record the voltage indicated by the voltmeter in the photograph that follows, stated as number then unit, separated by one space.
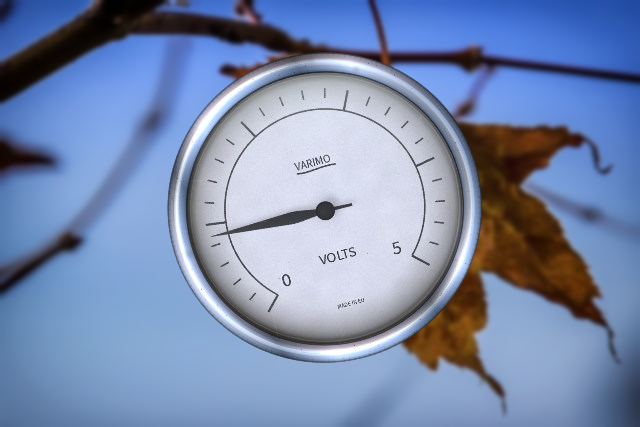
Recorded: 0.9 V
